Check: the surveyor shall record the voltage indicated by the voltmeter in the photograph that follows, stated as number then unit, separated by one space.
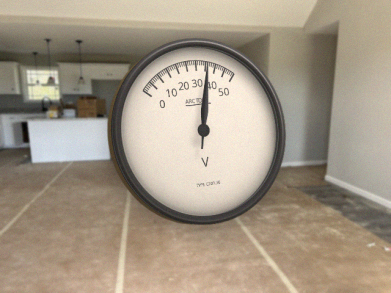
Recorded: 35 V
